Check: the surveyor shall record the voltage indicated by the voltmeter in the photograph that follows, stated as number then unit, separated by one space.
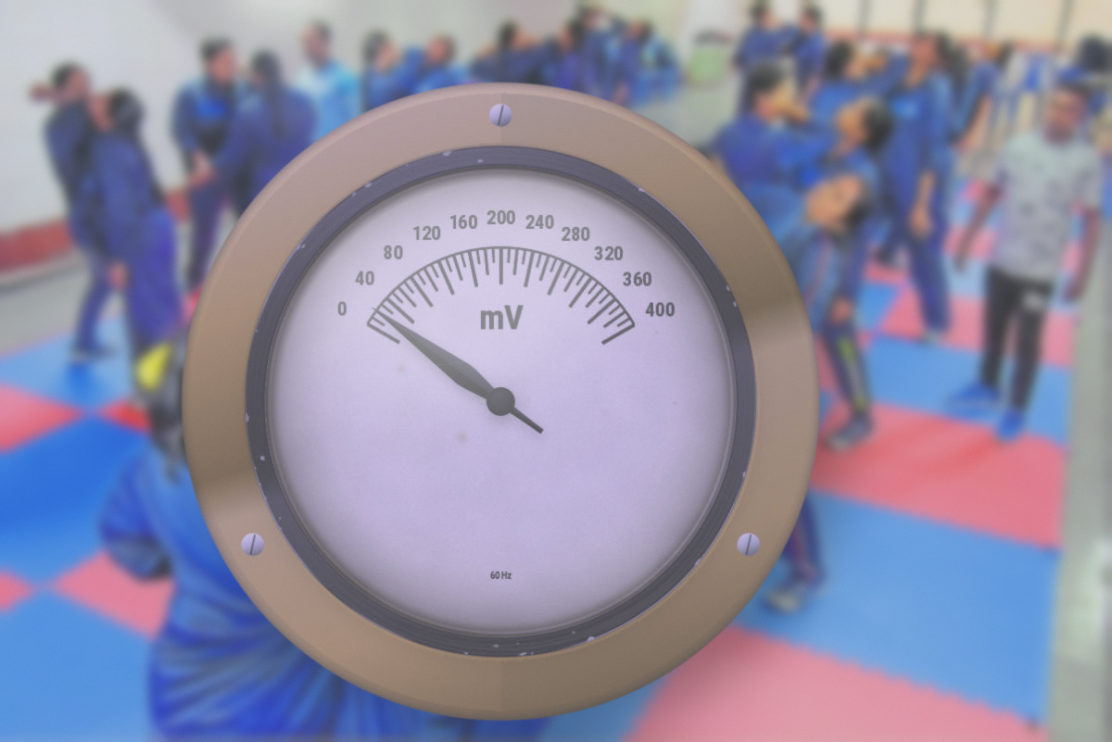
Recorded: 20 mV
